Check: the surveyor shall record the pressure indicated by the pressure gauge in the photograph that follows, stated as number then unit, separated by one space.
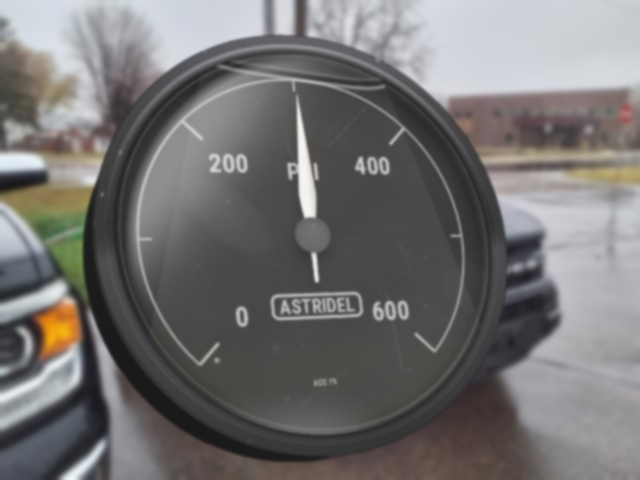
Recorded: 300 psi
